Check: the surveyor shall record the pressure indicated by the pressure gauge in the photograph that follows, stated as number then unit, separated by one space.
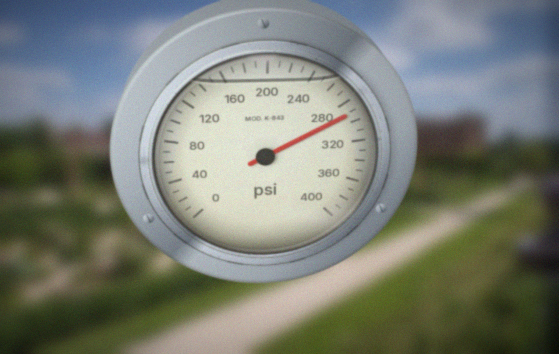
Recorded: 290 psi
